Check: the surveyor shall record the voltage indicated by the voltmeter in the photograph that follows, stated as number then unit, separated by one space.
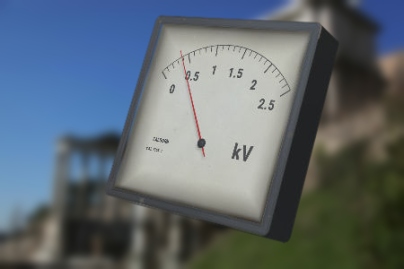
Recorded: 0.4 kV
